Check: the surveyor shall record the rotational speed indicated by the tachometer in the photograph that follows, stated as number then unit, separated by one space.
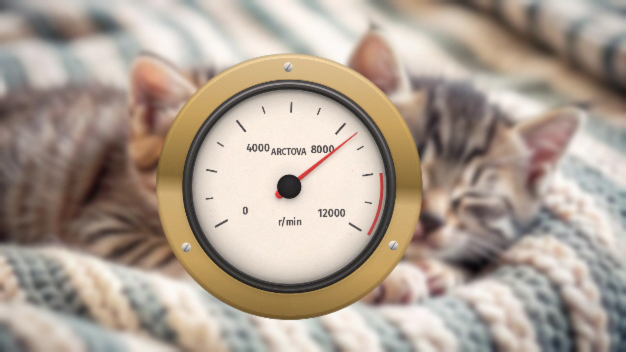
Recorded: 8500 rpm
